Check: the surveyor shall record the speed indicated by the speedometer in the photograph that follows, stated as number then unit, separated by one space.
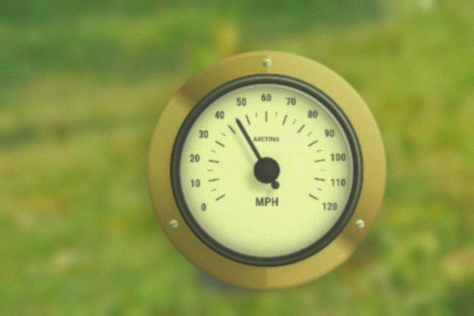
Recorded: 45 mph
